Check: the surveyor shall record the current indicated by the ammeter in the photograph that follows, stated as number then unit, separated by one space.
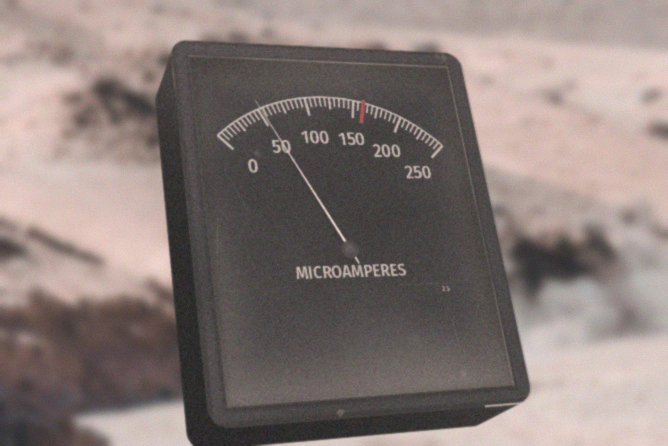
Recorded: 50 µA
